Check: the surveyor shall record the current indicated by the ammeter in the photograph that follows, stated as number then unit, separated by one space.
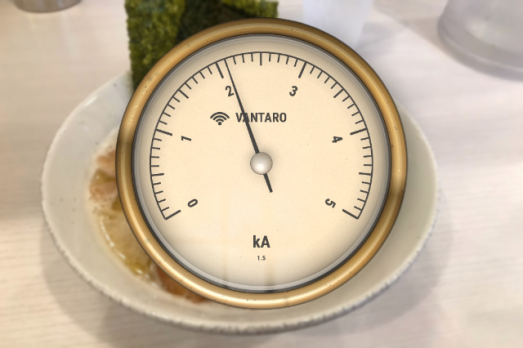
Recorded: 2.1 kA
